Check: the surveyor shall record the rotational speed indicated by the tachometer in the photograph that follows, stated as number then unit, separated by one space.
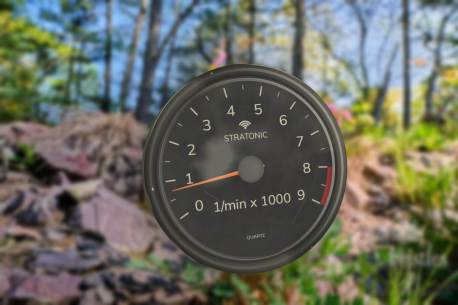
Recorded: 750 rpm
